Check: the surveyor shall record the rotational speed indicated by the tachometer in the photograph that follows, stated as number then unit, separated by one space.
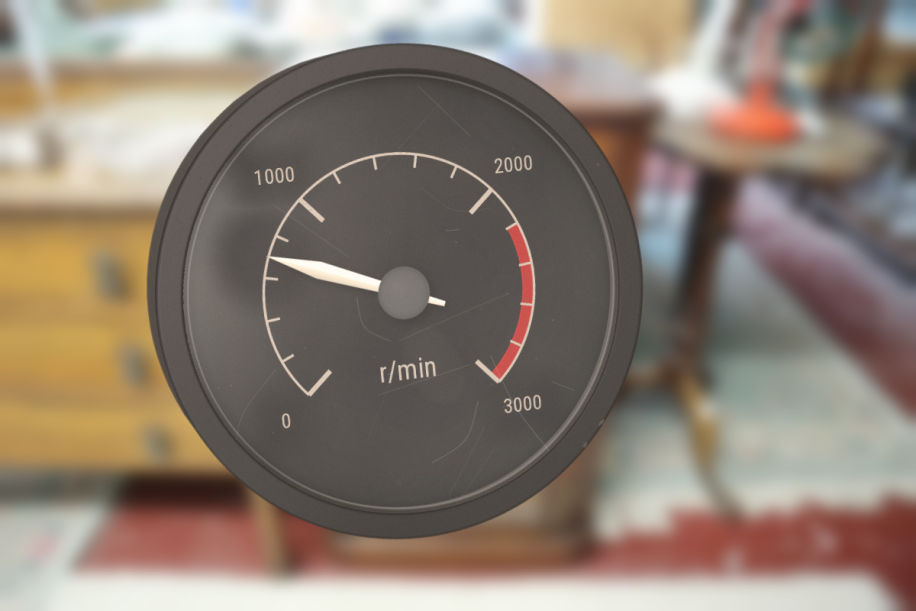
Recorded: 700 rpm
